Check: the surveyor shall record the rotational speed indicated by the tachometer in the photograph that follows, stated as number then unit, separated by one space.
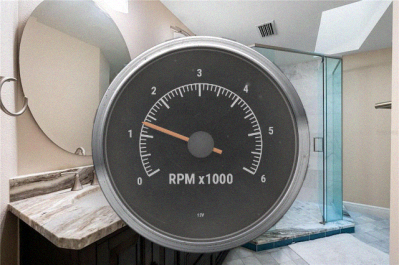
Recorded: 1300 rpm
